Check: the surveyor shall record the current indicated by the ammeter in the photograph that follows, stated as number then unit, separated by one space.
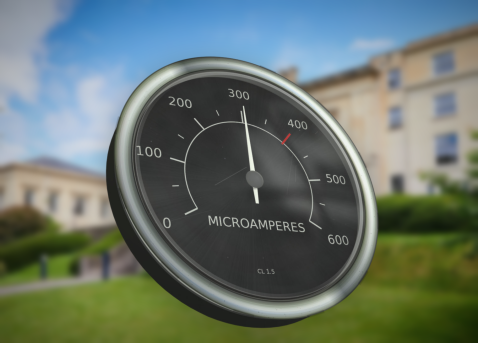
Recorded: 300 µA
